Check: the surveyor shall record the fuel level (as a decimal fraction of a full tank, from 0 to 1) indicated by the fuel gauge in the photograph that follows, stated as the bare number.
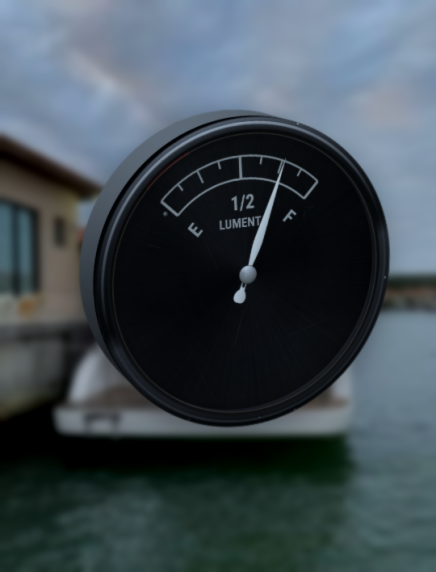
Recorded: 0.75
